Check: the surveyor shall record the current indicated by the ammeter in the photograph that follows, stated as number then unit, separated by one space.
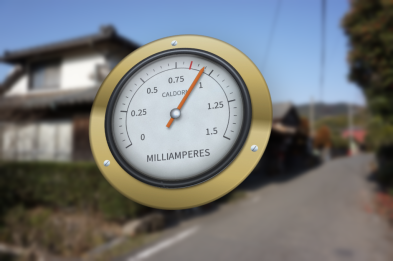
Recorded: 0.95 mA
